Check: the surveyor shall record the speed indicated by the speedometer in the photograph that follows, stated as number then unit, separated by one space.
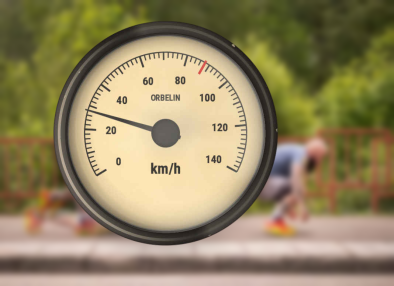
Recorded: 28 km/h
